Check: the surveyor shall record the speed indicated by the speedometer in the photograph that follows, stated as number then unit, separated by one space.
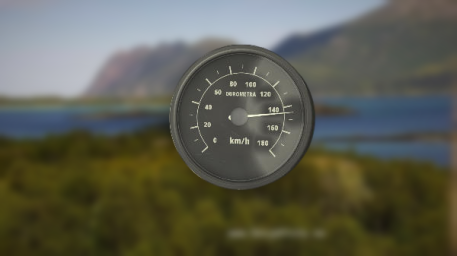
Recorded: 145 km/h
